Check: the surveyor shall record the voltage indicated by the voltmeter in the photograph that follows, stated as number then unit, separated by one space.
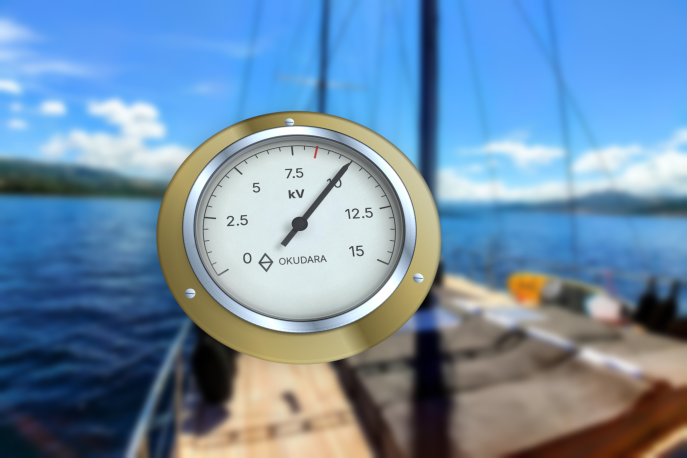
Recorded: 10 kV
